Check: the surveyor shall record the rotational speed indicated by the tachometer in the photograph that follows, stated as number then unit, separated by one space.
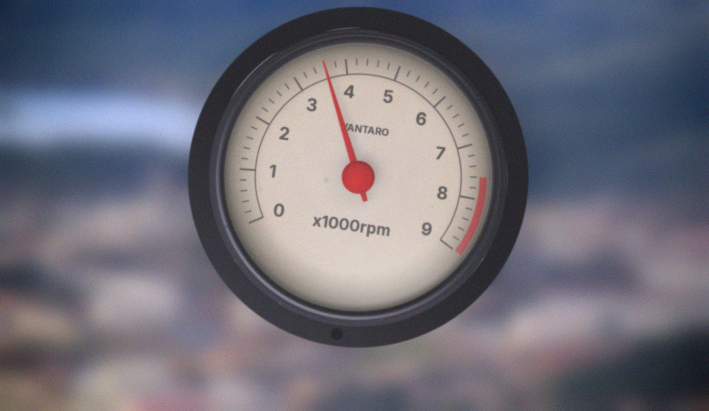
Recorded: 3600 rpm
